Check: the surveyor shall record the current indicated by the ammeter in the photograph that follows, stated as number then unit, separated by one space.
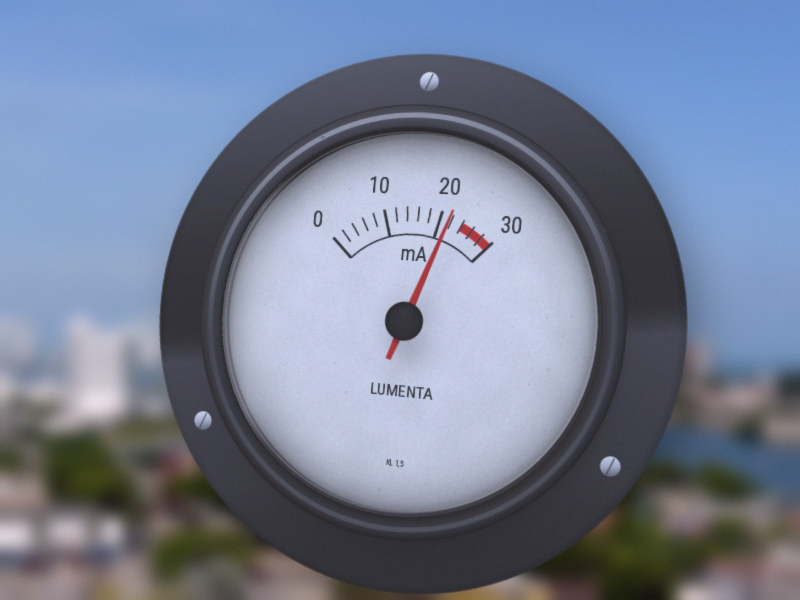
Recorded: 22 mA
